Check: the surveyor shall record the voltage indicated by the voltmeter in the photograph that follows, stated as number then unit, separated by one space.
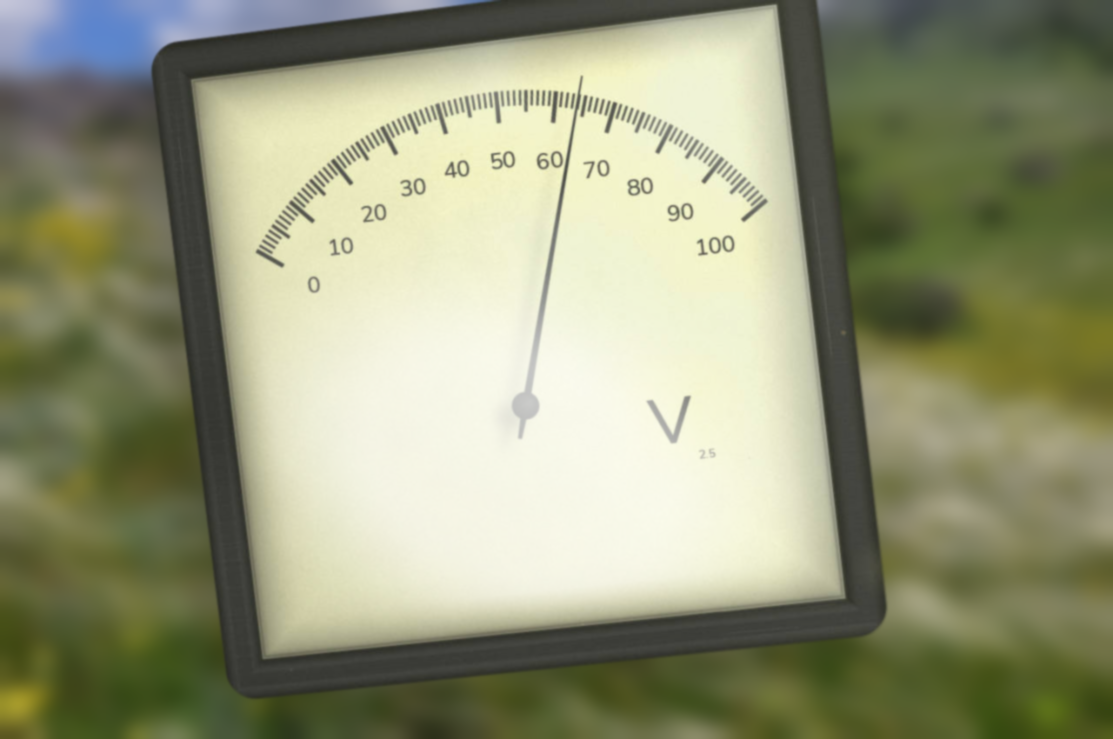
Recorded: 64 V
